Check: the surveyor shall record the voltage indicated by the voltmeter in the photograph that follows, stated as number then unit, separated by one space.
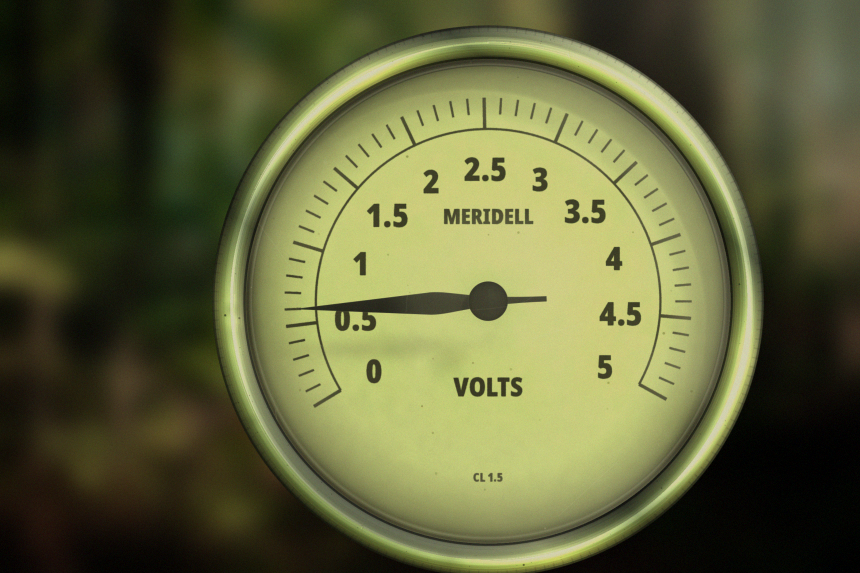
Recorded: 0.6 V
